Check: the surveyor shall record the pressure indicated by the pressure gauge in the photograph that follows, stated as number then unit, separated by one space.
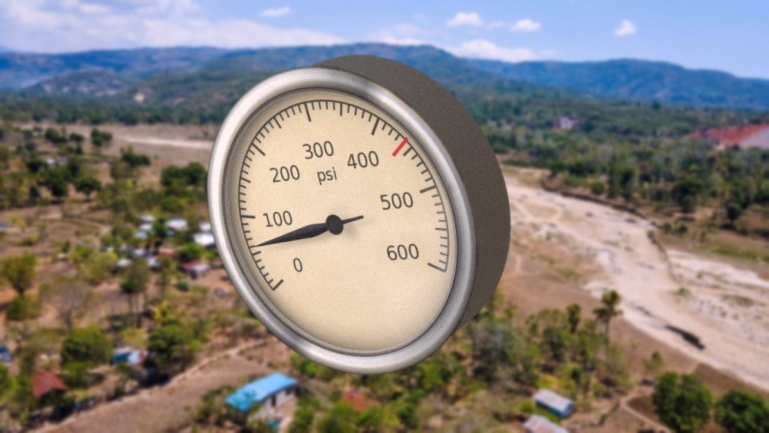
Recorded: 60 psi
